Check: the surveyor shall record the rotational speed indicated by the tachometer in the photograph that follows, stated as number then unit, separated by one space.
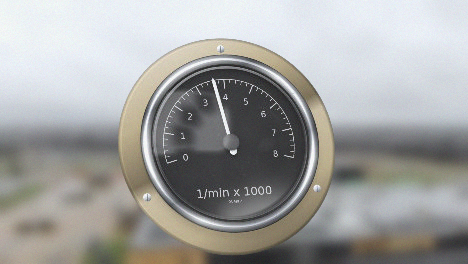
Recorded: 3600 rpm
